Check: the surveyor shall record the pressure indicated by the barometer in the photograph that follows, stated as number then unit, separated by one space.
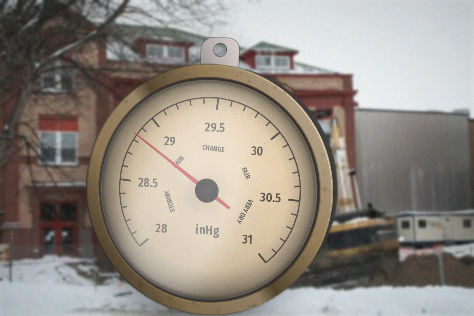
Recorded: 28.85 inHg
